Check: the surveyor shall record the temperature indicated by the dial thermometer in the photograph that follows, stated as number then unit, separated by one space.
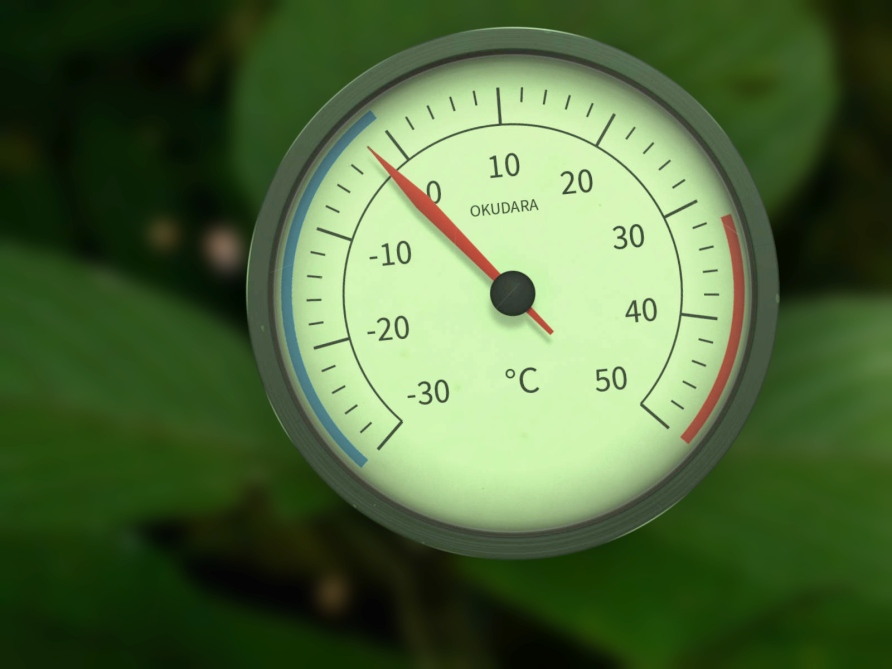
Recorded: -2 °C
